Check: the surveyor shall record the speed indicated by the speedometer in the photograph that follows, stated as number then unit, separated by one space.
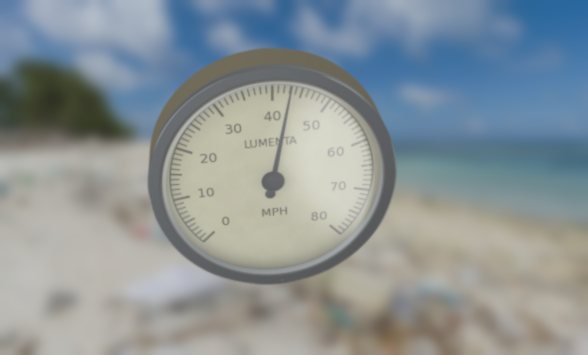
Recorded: 43 mph
